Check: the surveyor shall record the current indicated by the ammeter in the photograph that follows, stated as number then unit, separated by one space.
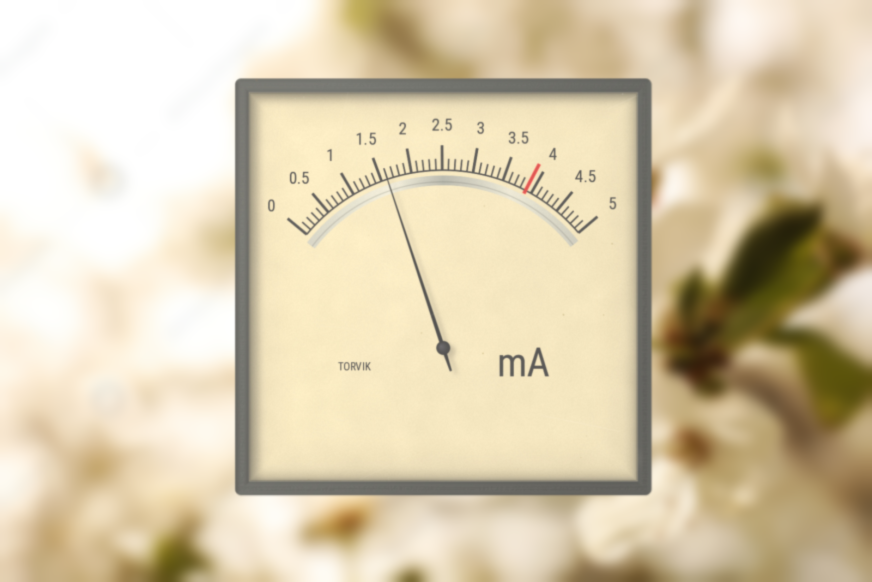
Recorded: 1.6 mA
